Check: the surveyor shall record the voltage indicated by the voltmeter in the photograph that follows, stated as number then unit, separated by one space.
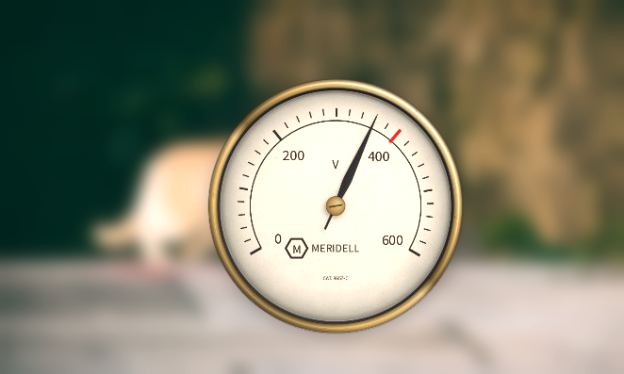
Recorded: 360 V
